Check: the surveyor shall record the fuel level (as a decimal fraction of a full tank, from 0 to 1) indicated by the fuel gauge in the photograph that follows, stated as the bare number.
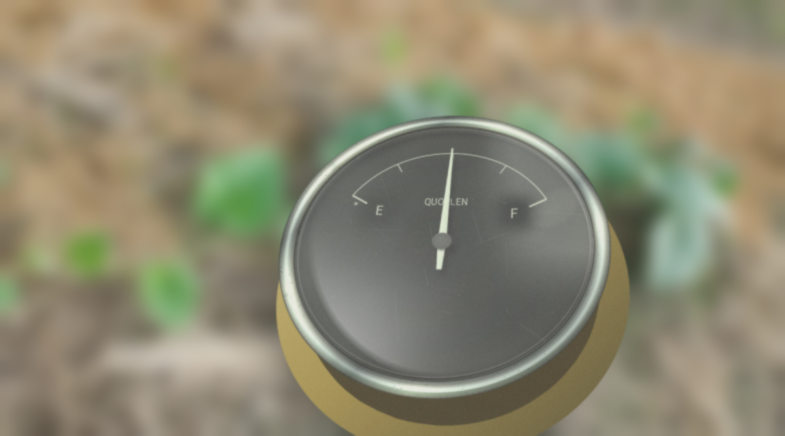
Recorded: 0.5
